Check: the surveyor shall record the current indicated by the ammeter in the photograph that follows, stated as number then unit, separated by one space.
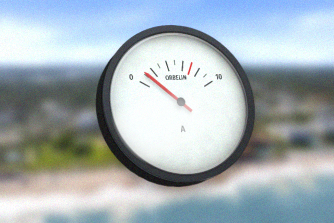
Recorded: 1 A
